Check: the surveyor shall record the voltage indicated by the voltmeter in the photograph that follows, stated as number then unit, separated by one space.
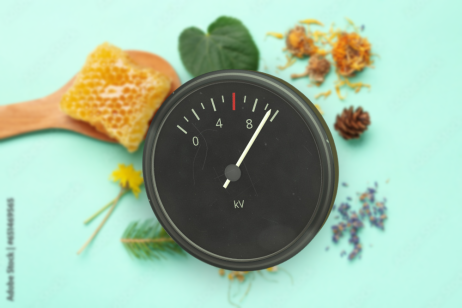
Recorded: 9.5 kV
